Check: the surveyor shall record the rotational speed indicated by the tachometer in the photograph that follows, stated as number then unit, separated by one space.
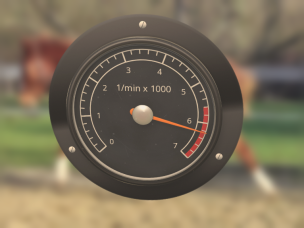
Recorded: 6200 rpm
